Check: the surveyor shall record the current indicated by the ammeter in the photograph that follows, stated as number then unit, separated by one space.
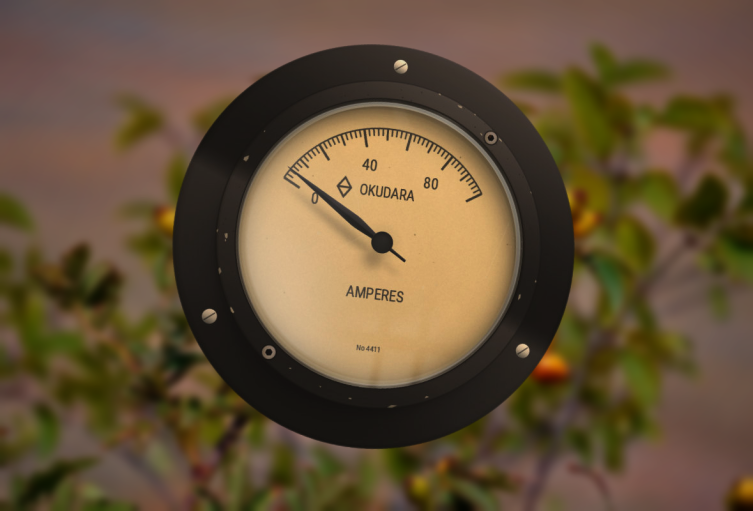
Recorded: 4 A
